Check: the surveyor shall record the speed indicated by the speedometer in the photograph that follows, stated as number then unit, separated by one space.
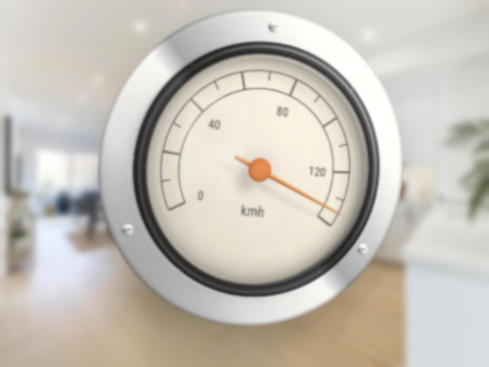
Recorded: 135 km/h
